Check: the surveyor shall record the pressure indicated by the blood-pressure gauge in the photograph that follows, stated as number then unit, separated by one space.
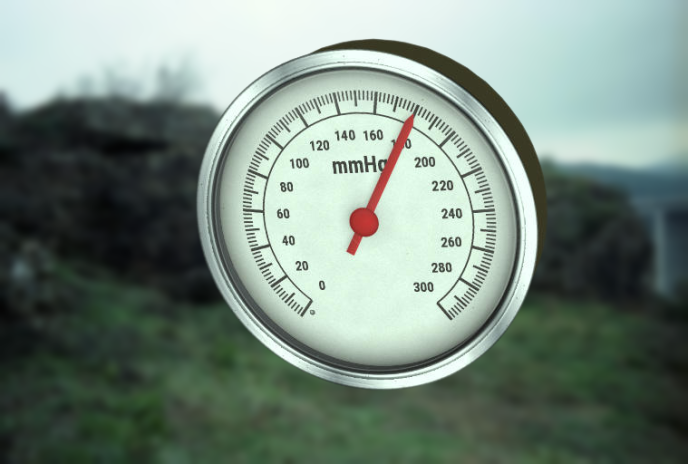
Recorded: 180 mmHg
